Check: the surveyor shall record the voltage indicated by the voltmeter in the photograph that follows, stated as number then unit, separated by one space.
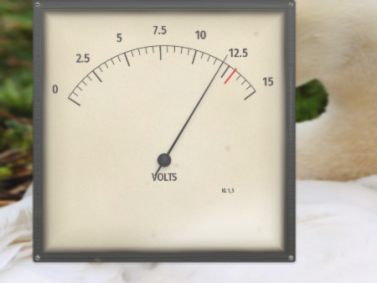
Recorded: 12 V
